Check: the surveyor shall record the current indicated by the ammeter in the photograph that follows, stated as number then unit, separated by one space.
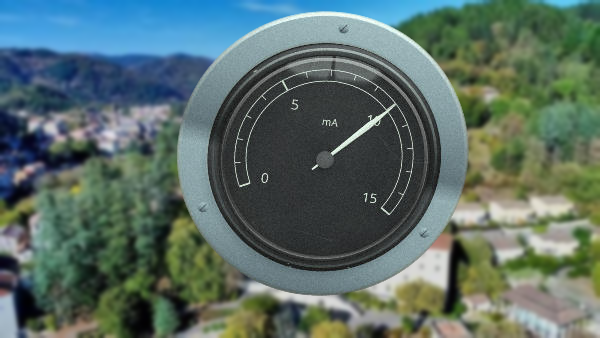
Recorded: 10 mA
